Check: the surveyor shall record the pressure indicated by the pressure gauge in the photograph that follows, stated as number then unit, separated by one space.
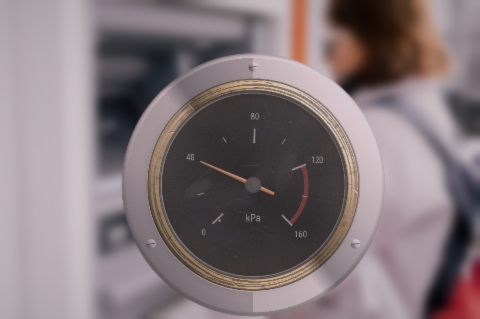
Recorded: 40 kPa
